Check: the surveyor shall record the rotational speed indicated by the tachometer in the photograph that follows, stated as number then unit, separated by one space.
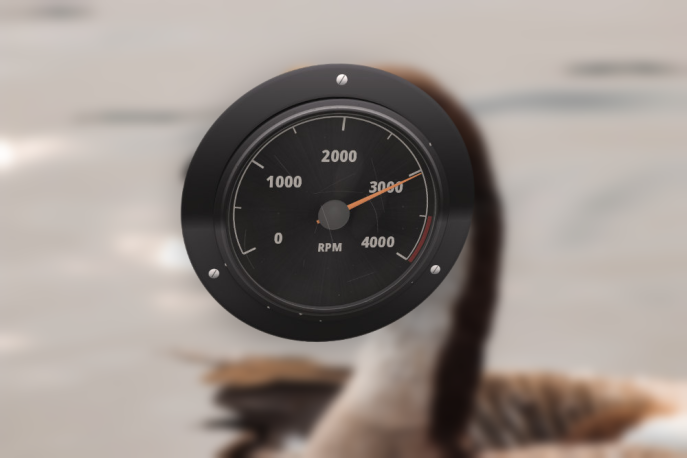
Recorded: 3000 rpm
